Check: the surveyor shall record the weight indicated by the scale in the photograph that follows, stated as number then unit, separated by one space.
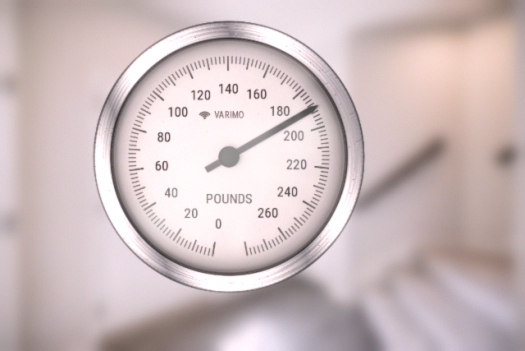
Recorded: 190 lb
